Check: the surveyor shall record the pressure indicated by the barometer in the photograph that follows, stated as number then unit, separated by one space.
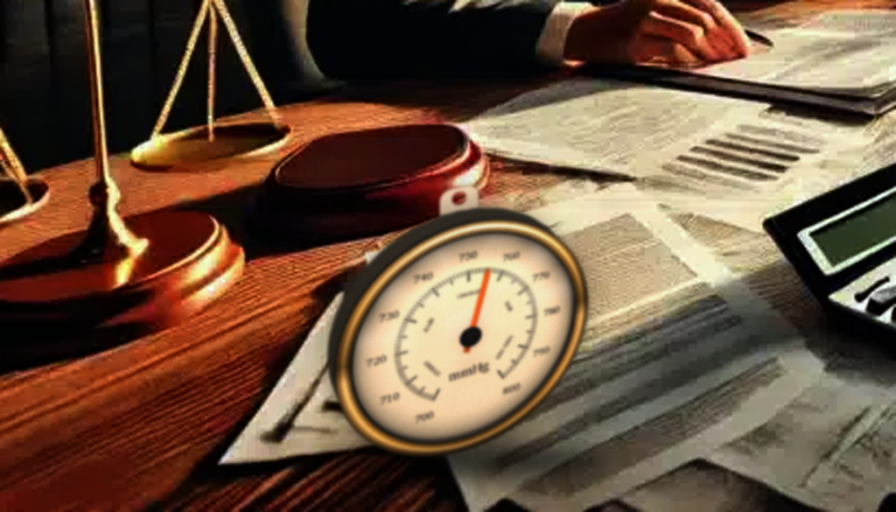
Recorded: 755 mmHg
